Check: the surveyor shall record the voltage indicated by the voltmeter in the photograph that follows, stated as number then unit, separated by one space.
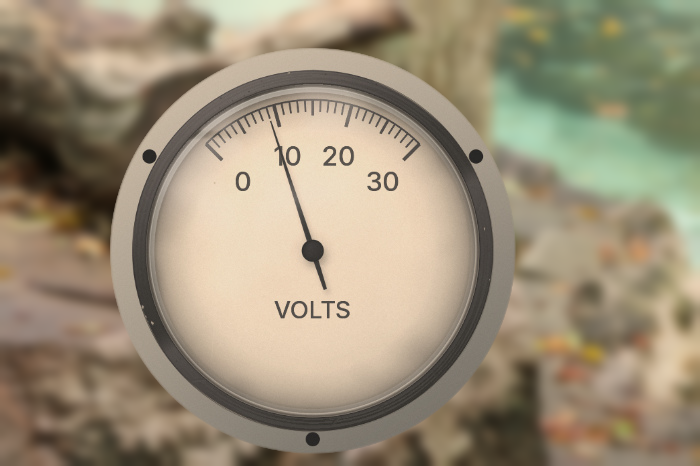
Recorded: 9 V
